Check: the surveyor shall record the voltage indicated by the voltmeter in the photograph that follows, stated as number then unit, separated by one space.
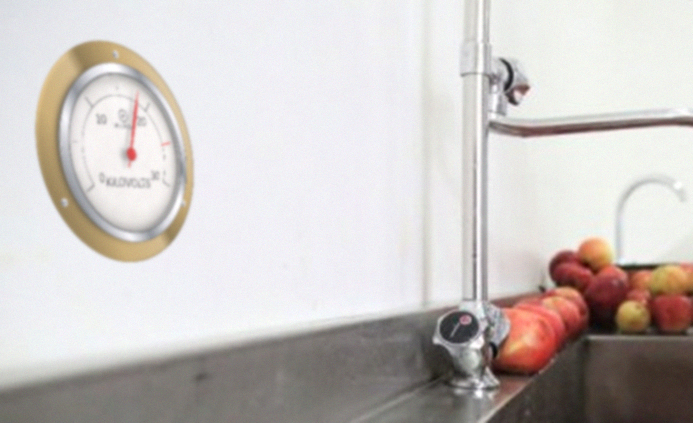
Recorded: 17.5 kV
